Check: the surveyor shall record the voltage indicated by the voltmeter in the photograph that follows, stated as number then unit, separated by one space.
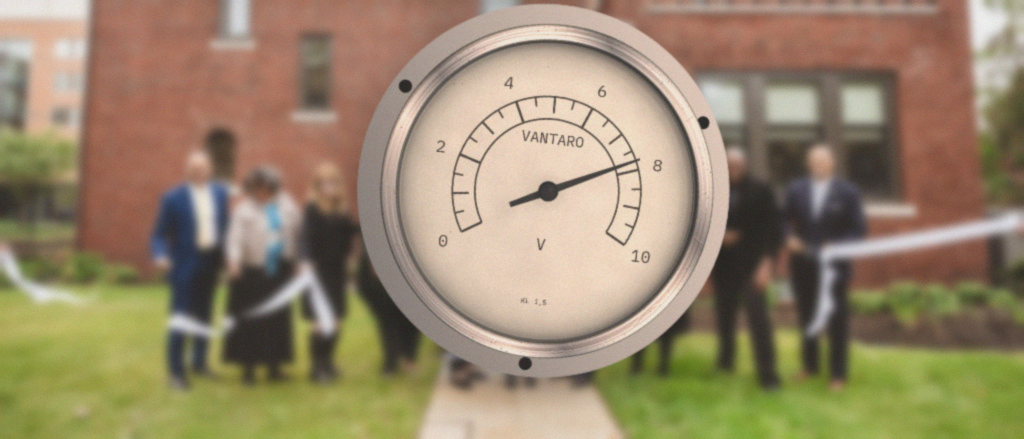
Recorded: 7.75 V
